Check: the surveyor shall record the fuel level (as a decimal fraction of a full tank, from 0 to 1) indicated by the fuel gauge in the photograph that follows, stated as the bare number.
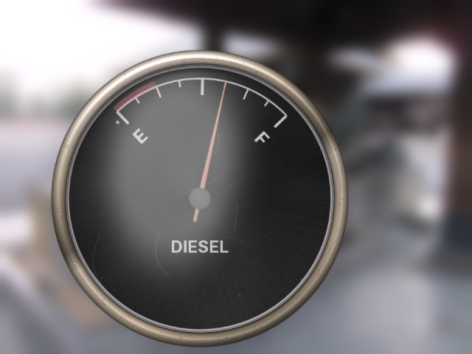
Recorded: 0.625
